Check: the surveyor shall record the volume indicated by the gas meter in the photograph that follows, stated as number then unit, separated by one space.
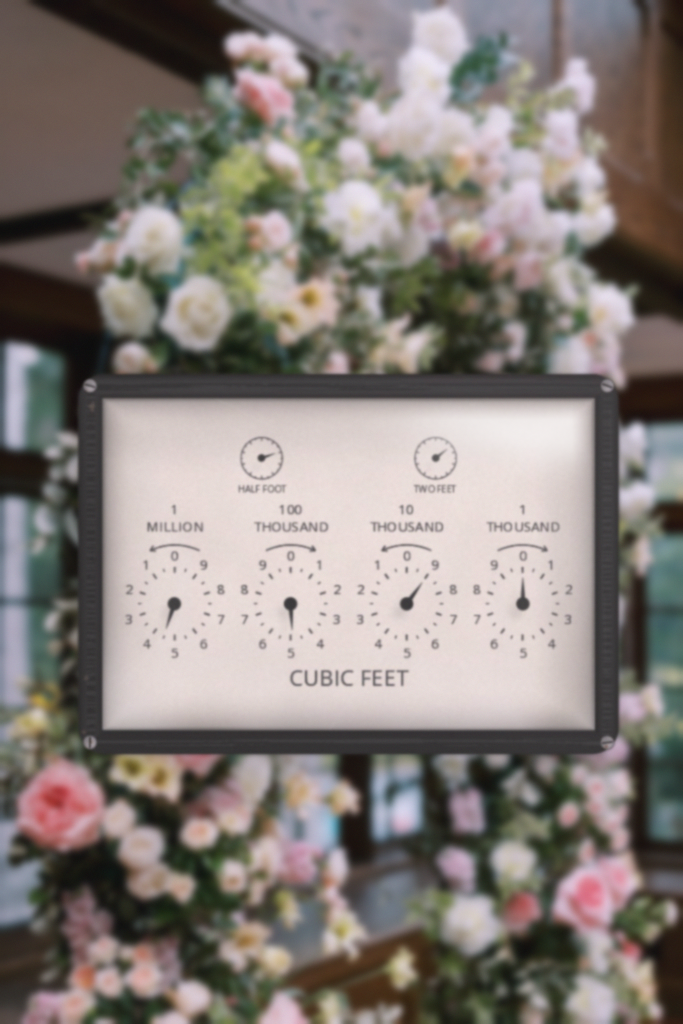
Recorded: 449000 ft³
